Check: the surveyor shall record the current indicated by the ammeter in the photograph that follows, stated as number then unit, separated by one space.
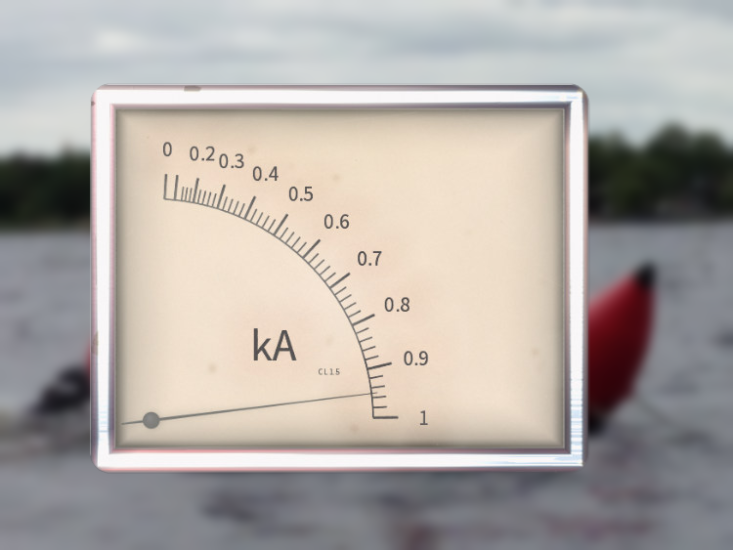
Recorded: 0.95 kA
